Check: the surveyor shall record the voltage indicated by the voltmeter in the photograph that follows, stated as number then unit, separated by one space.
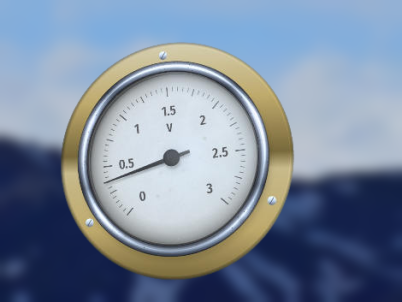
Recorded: 0.35 V
